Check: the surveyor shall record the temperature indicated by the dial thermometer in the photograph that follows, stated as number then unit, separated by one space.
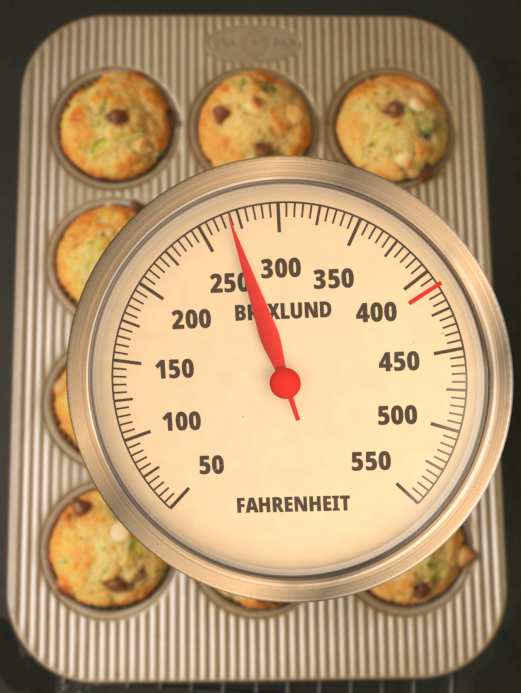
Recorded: 270 °F
